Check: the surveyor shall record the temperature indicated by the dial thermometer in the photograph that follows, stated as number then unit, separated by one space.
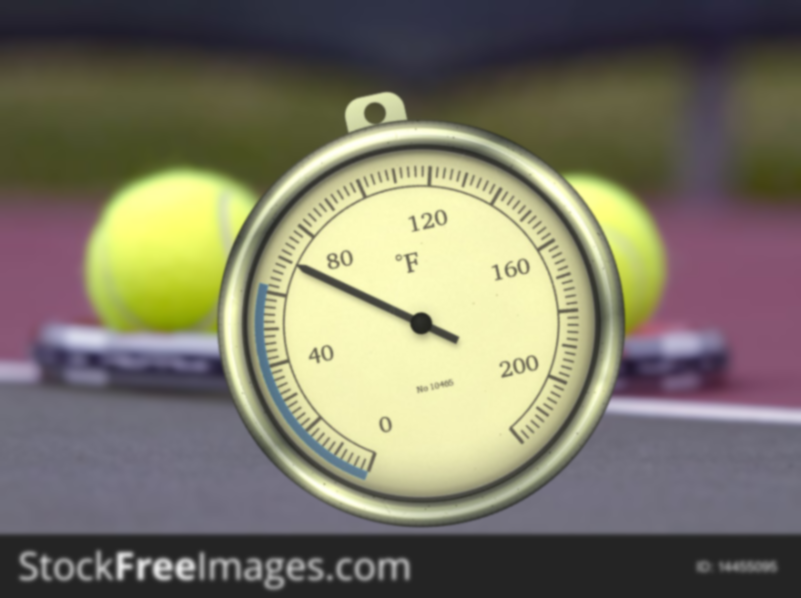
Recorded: 70 °F
